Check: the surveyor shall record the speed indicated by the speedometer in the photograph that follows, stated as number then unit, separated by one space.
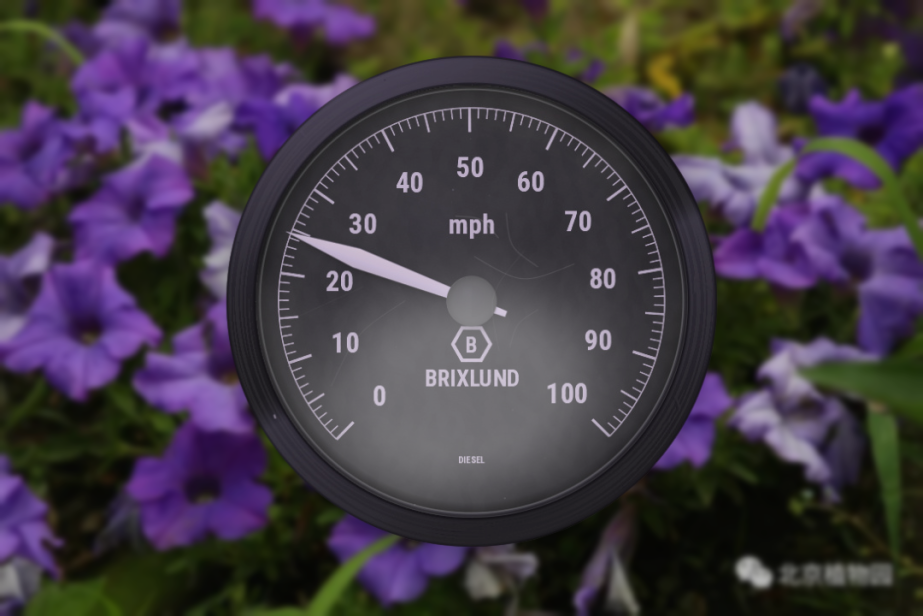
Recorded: 24.5 mph
